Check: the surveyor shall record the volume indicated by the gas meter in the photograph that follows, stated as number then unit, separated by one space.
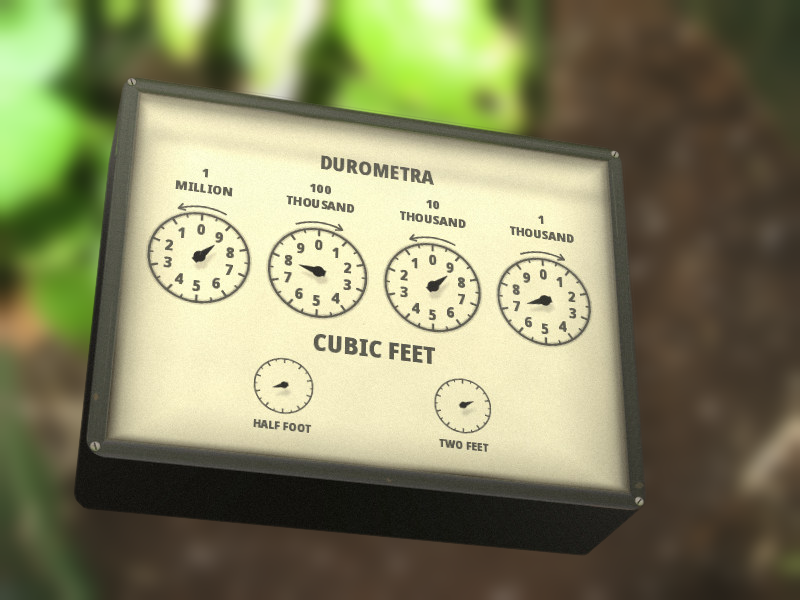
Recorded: 878700 ft³
